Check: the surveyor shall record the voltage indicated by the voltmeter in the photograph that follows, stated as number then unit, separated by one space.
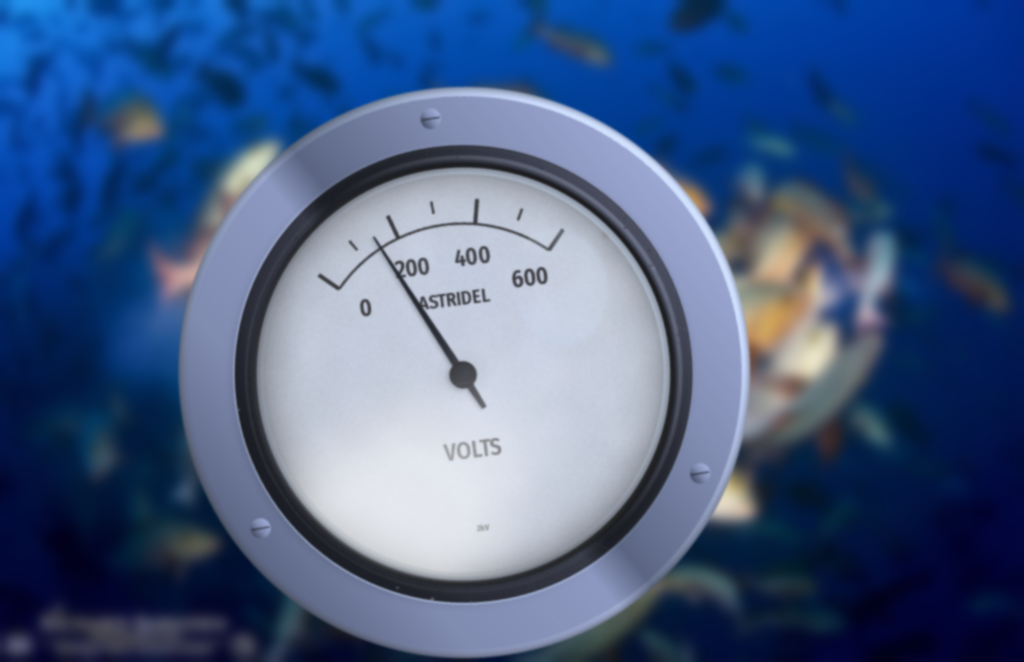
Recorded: 150 V
